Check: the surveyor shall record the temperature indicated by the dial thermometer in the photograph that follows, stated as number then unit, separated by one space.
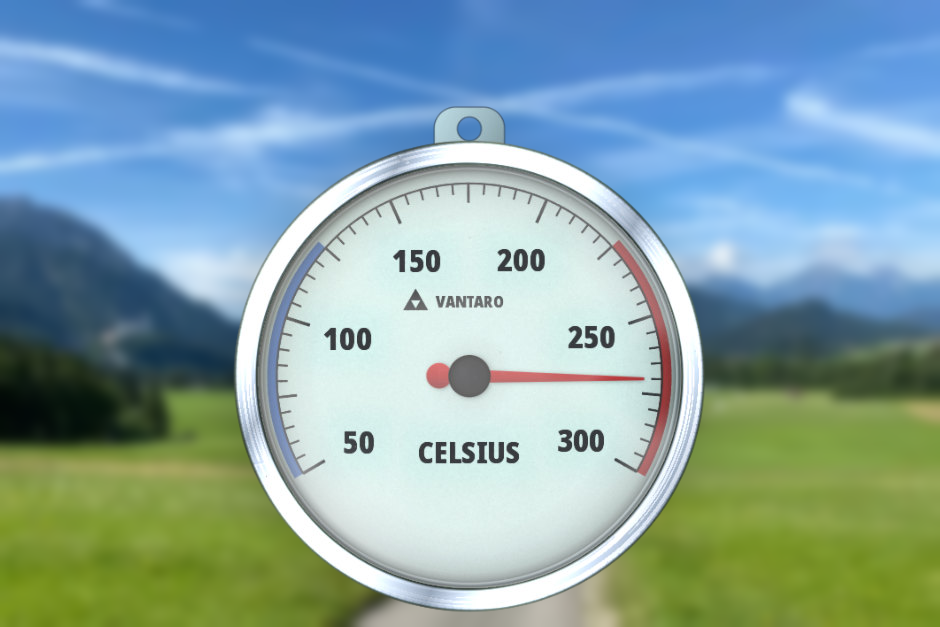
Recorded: 270 °C
